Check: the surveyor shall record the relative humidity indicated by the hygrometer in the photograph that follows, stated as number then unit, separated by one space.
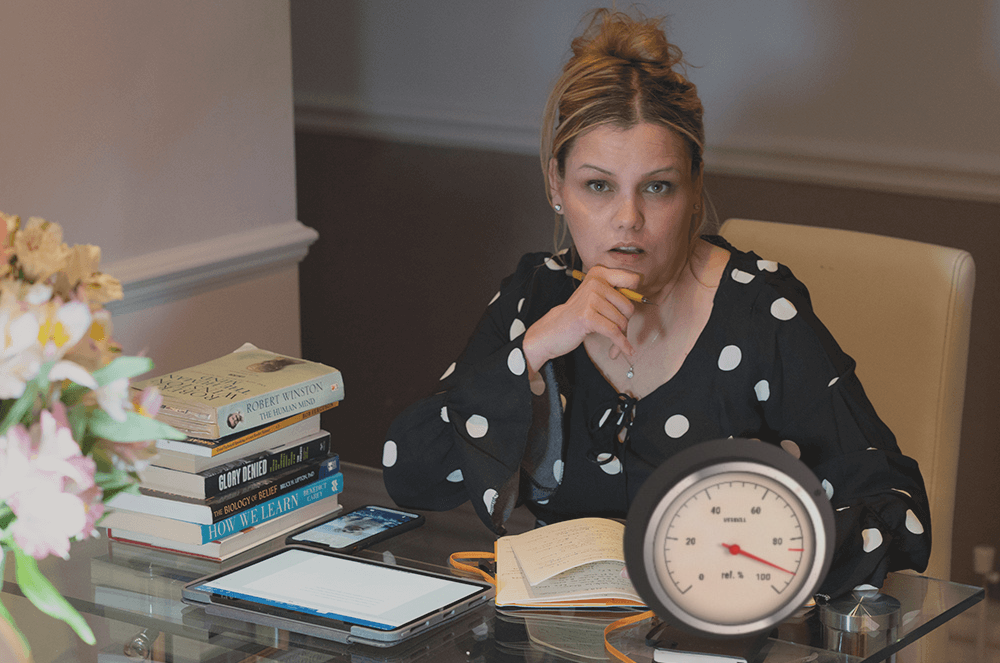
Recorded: 92 %
